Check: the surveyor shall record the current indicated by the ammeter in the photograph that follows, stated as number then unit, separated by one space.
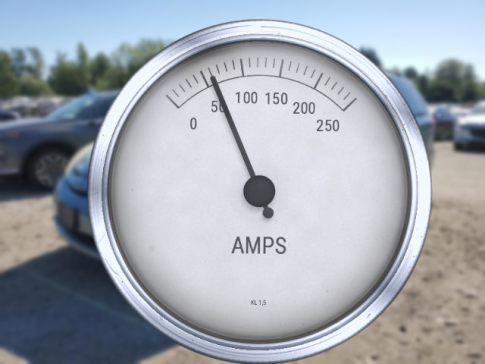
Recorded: 60 A
